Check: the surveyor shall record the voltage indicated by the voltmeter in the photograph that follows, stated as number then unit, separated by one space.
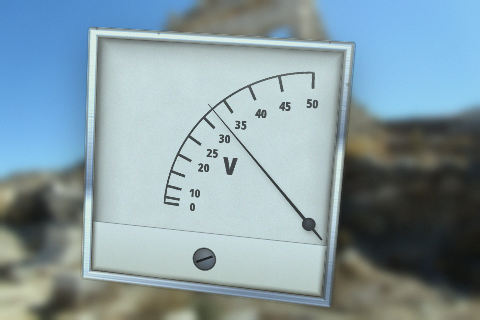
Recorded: 32.5 V
